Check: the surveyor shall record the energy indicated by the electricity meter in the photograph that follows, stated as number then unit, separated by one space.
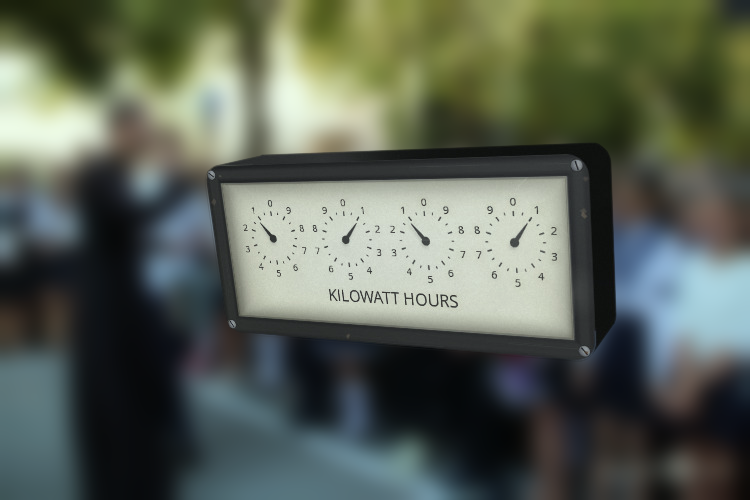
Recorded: 1111 kWh
